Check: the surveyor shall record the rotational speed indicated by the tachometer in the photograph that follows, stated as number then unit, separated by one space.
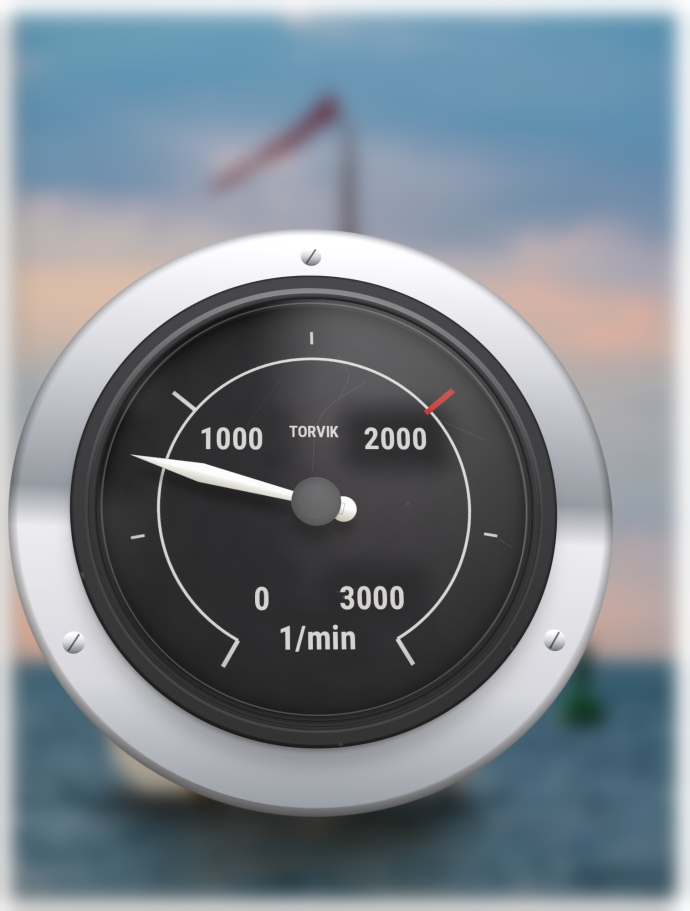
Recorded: 750 rpm
